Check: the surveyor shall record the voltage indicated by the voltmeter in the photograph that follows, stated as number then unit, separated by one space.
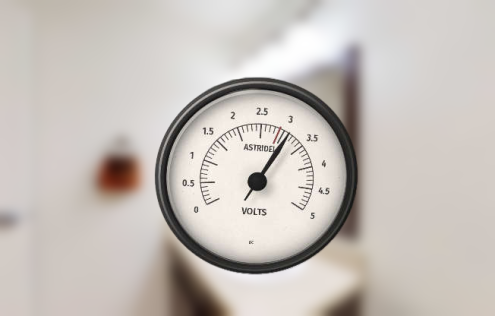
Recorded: 3.1 V
